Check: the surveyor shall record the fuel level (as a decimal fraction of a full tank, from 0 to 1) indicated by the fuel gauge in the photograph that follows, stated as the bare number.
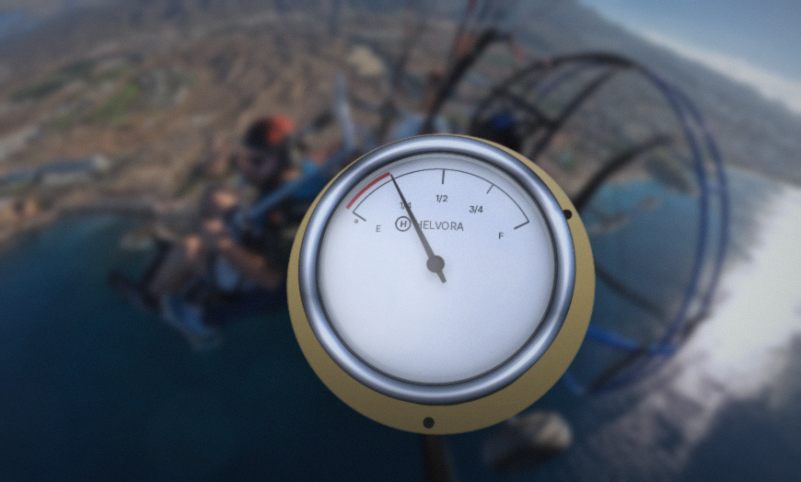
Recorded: 0.25
